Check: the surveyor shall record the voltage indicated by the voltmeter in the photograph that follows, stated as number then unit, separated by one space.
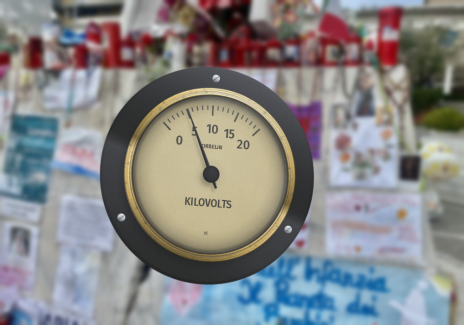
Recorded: 5 kV
